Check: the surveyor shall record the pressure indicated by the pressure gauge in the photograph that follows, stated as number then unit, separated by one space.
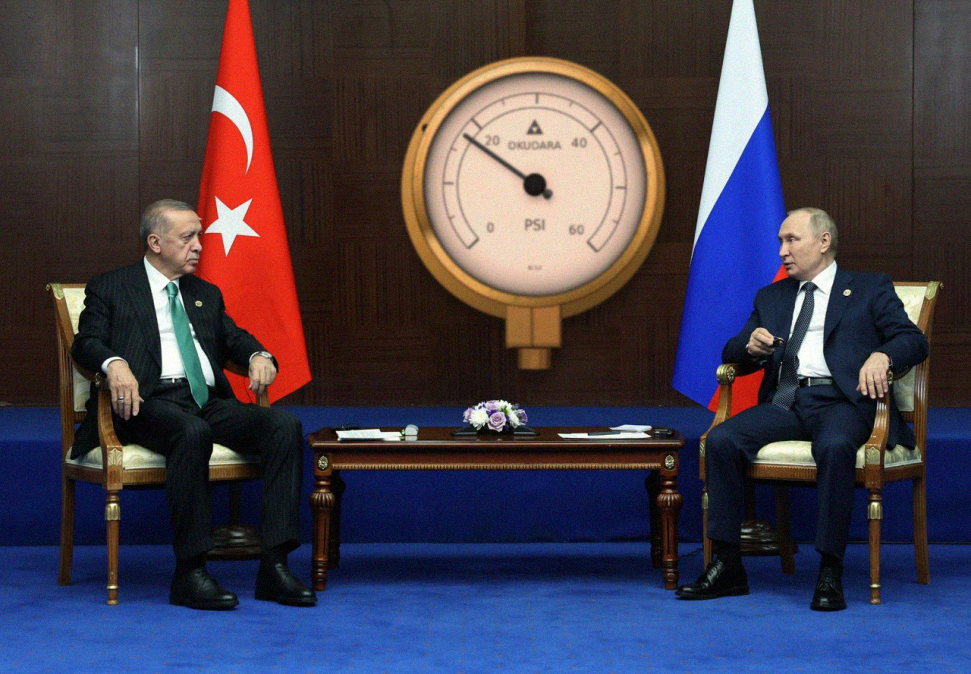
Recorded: 17.5 psi
